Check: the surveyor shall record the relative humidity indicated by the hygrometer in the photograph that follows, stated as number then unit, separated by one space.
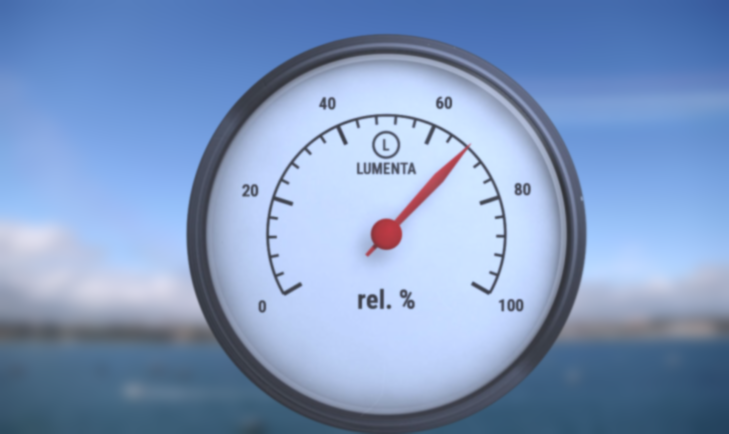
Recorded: 68 %
